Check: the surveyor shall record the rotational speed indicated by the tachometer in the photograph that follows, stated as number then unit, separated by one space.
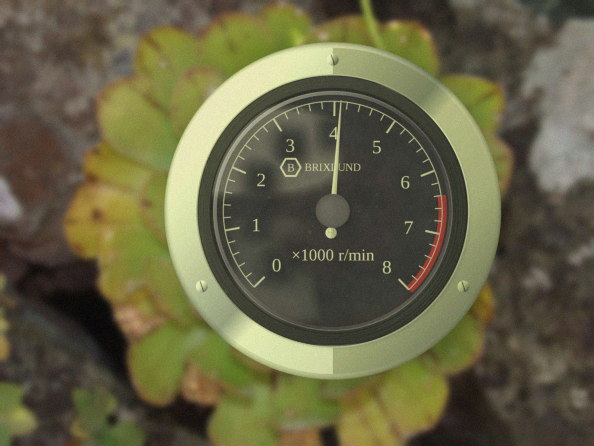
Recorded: 4100 rpm
